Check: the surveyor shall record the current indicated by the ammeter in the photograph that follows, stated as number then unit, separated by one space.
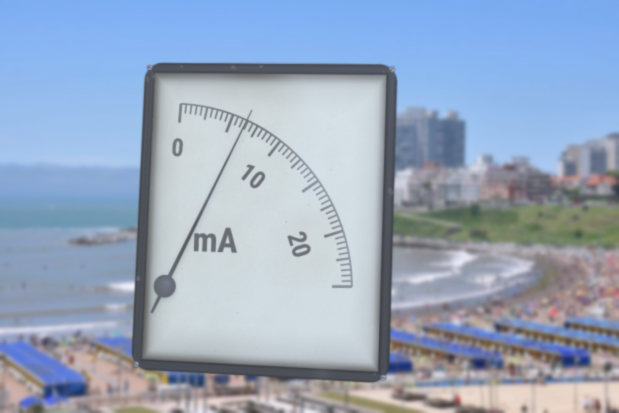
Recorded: 6.5 mA
